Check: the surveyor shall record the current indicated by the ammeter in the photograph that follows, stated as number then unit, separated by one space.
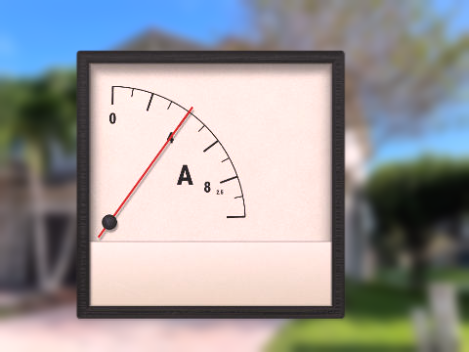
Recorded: 4 A
